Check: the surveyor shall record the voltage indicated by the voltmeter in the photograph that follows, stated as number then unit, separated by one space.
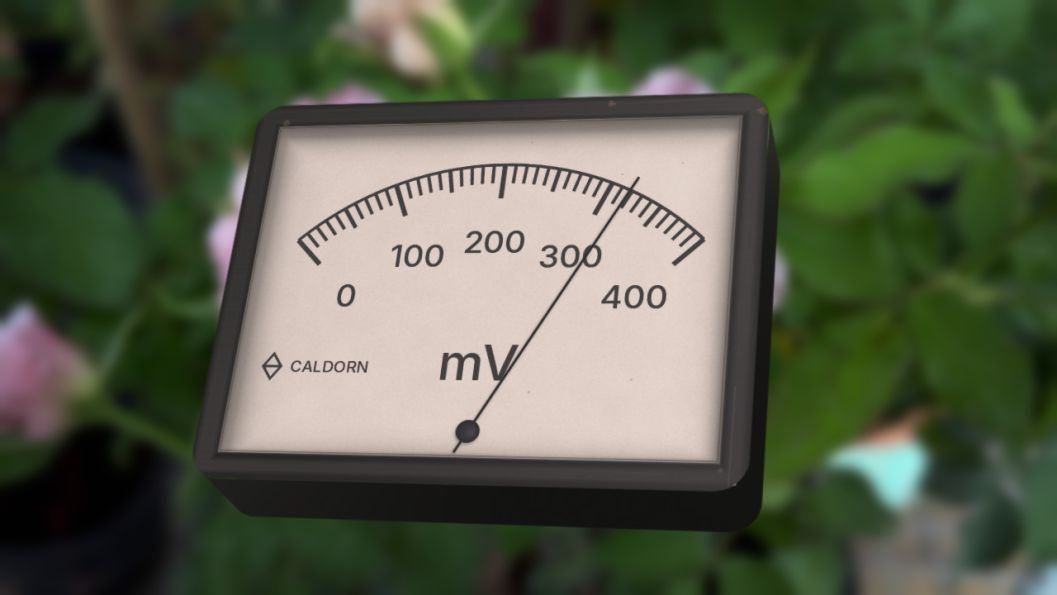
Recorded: 320 mV
